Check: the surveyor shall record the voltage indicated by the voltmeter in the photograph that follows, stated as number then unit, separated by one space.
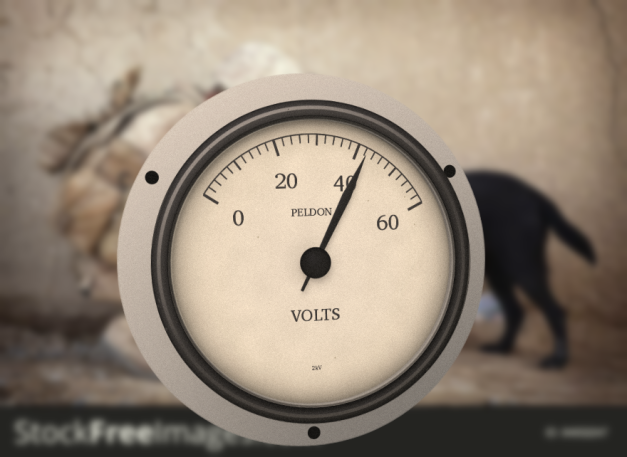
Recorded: 42 V
